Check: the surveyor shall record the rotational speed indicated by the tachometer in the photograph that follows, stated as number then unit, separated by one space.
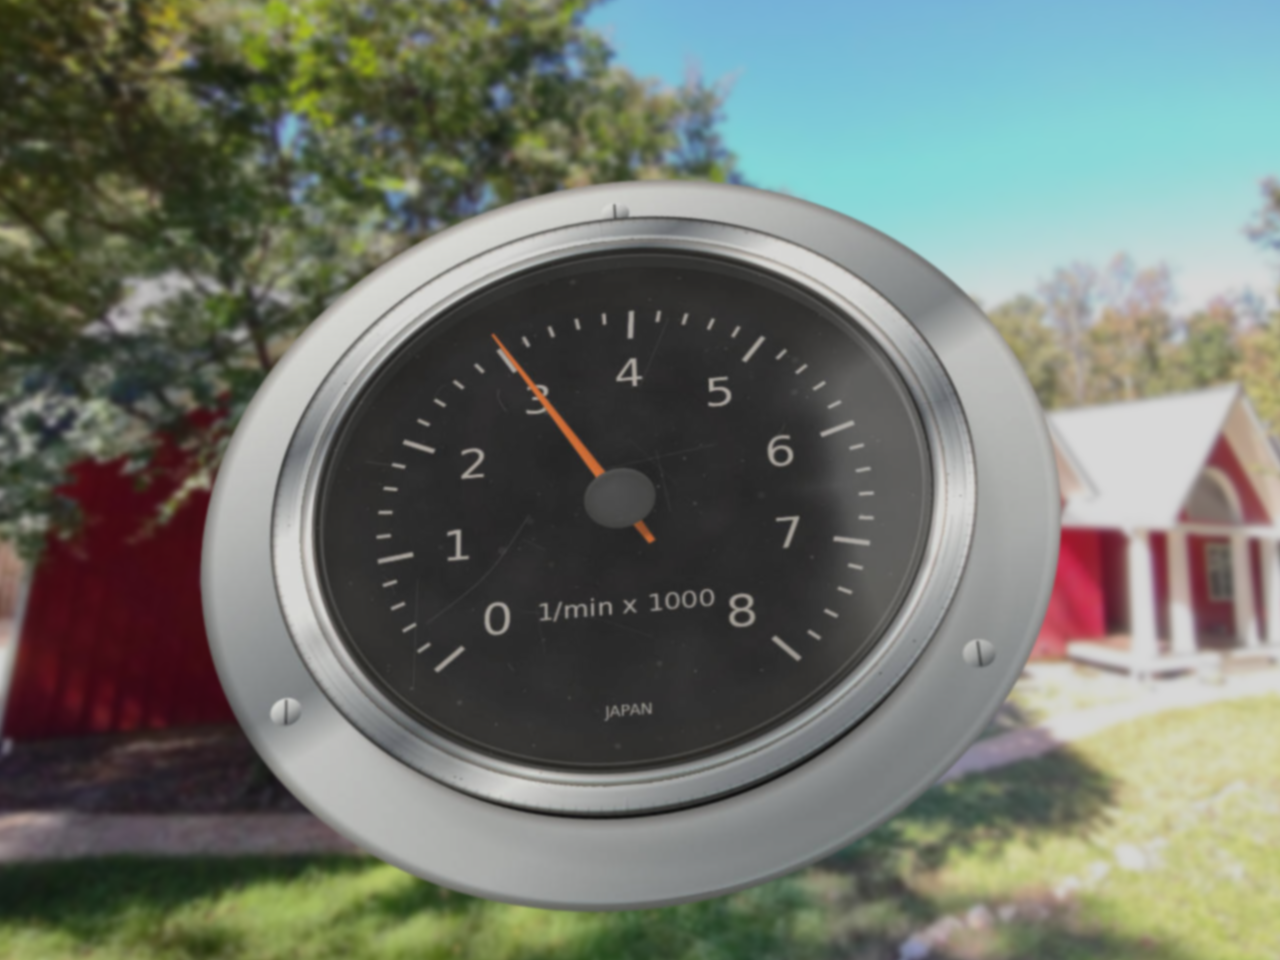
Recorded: 3000 rpm
